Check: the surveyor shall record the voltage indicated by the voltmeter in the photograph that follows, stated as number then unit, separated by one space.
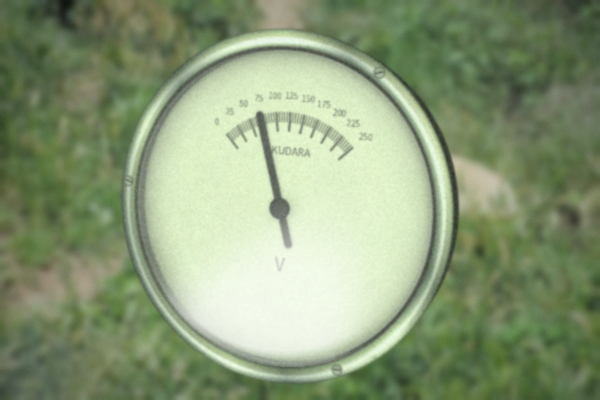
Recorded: 75 V
